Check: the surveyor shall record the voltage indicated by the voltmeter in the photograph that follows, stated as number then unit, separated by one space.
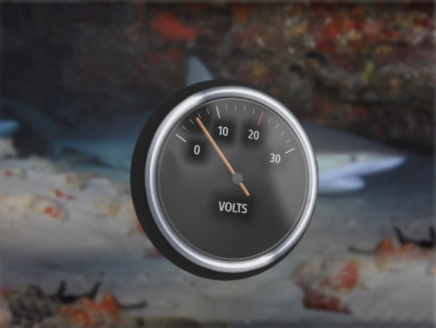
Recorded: 5 V
